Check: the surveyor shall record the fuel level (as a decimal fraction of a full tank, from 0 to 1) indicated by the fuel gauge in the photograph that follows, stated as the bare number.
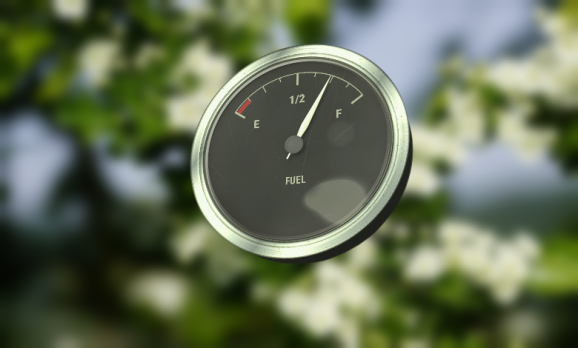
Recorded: 0.75
